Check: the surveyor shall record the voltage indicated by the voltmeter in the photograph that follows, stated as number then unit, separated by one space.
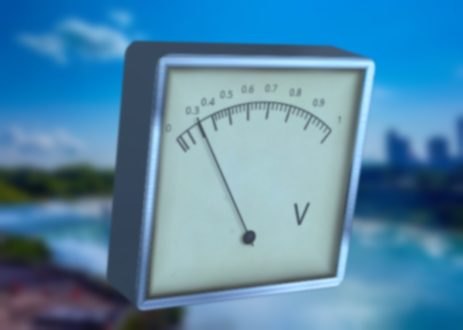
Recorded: 0.3 V
